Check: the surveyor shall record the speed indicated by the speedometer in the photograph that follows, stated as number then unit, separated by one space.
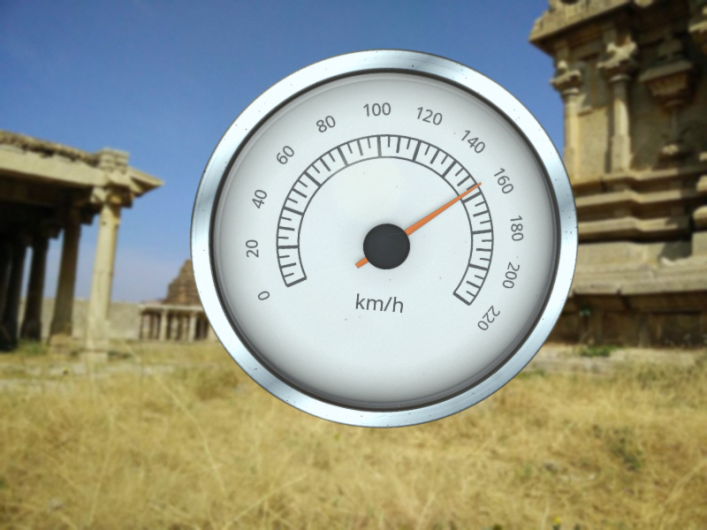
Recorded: 155 km/h
